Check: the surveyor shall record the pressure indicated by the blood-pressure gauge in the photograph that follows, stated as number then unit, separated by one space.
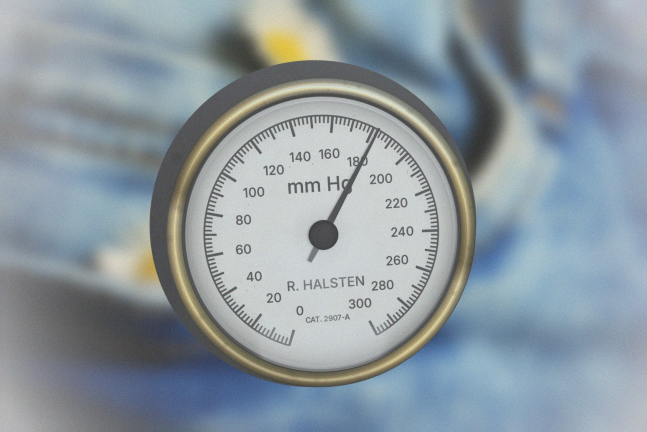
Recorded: 182 mmHg
